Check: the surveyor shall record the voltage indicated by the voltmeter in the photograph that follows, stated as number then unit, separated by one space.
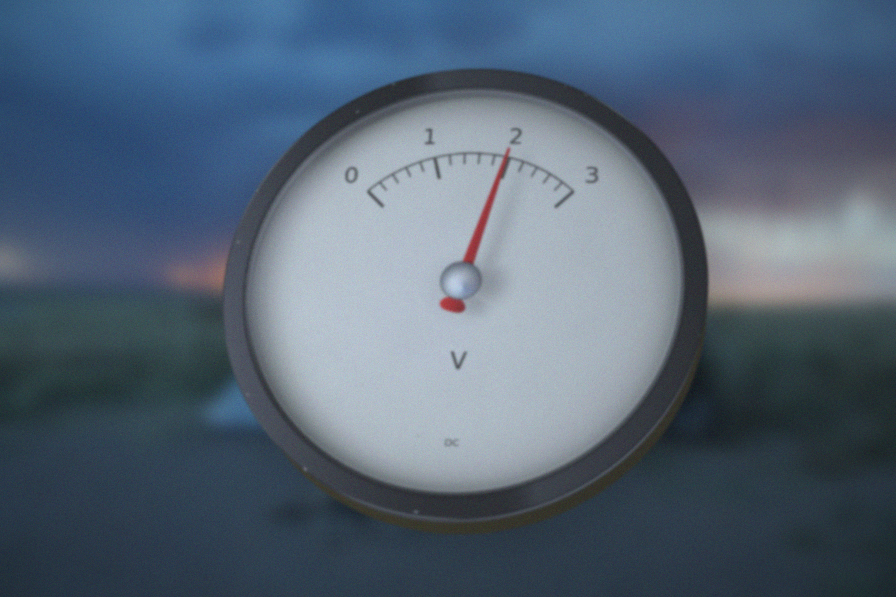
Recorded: 2 V
